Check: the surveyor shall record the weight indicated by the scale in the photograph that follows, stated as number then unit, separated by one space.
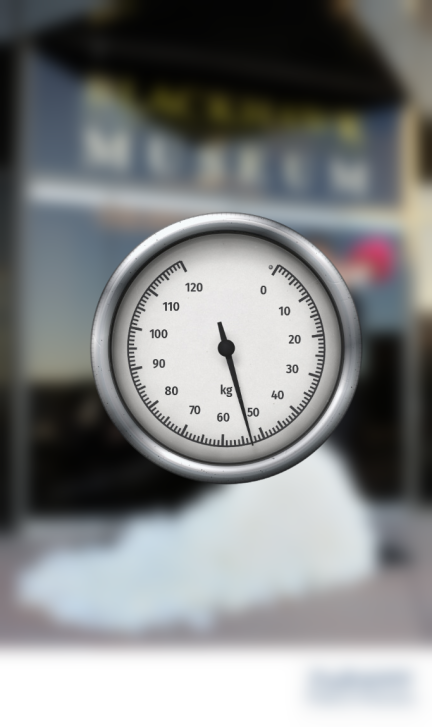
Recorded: 53 kg
